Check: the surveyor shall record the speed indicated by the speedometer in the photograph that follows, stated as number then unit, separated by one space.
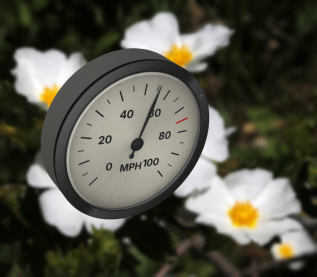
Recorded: 55 mph
